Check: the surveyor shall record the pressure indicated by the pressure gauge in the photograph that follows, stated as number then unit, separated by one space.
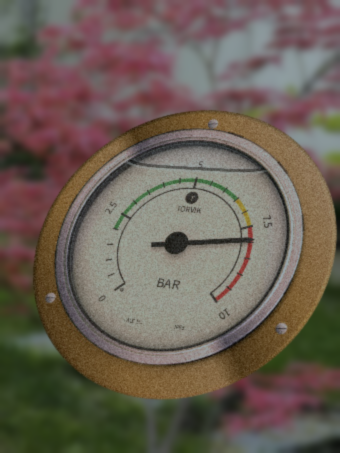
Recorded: 8 bar
